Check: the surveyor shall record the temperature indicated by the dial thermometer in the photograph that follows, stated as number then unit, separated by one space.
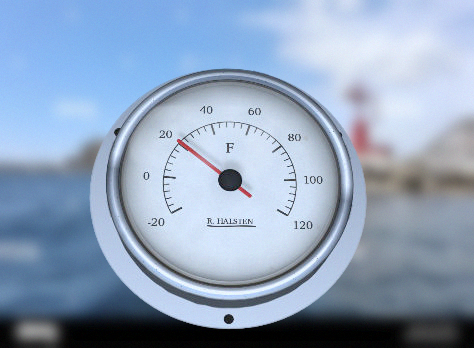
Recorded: 20 °F
